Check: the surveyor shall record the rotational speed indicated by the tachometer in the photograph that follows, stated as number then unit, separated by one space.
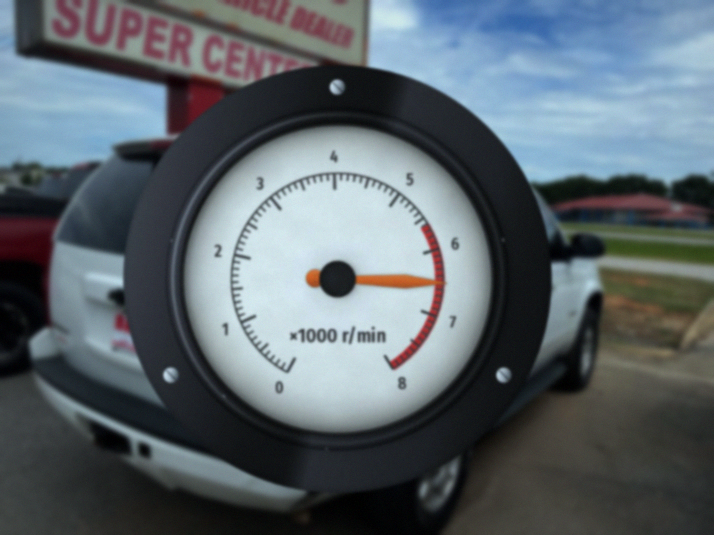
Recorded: 6500 rpm
